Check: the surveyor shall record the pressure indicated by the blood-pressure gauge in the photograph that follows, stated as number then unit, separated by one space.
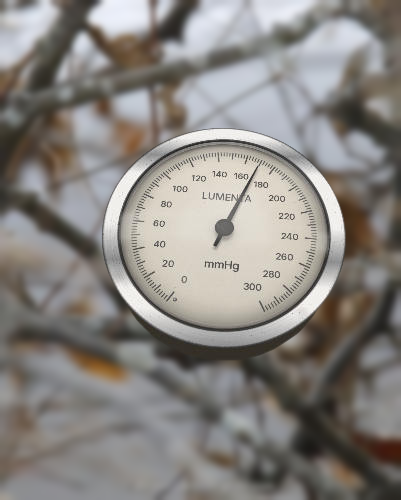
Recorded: 170 mmHg
